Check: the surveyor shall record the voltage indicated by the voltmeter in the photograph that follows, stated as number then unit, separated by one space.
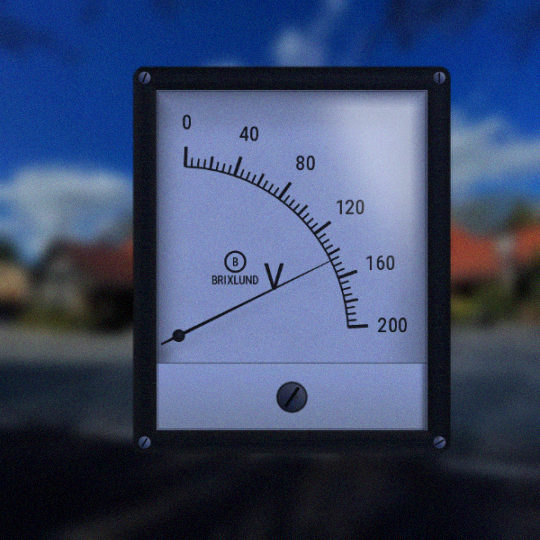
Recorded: 145 V
